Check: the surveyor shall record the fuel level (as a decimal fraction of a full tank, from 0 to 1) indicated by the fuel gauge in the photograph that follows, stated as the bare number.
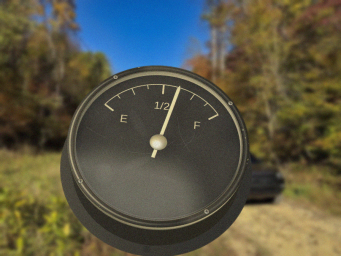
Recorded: 0.625
